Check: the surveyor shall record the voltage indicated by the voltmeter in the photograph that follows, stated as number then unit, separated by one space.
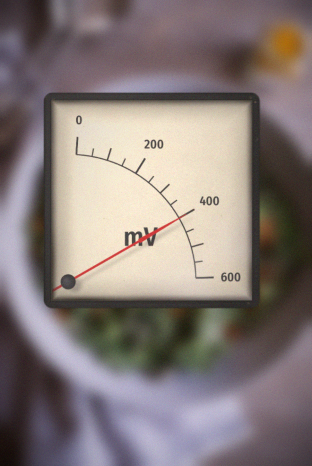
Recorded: 400 mV
